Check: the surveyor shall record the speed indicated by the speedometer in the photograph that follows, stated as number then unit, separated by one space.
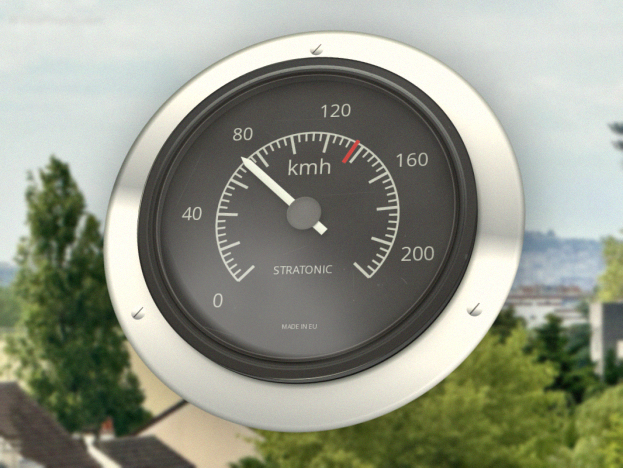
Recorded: 72 km/h
